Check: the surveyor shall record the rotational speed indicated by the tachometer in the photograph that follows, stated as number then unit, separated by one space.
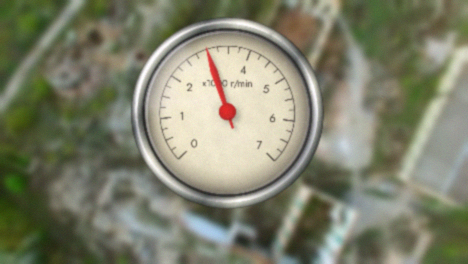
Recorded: 3000 rpm
